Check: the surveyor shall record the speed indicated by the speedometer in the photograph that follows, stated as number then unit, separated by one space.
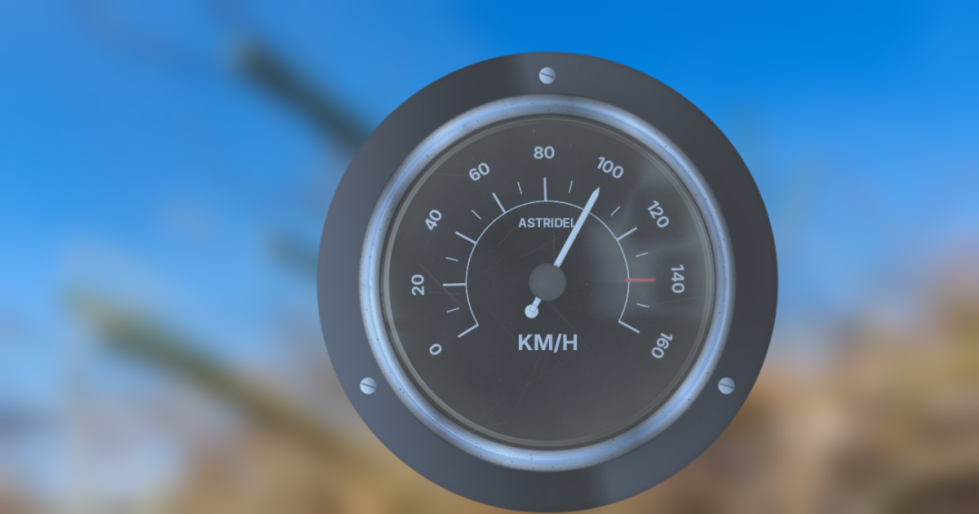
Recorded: 100 km/h
